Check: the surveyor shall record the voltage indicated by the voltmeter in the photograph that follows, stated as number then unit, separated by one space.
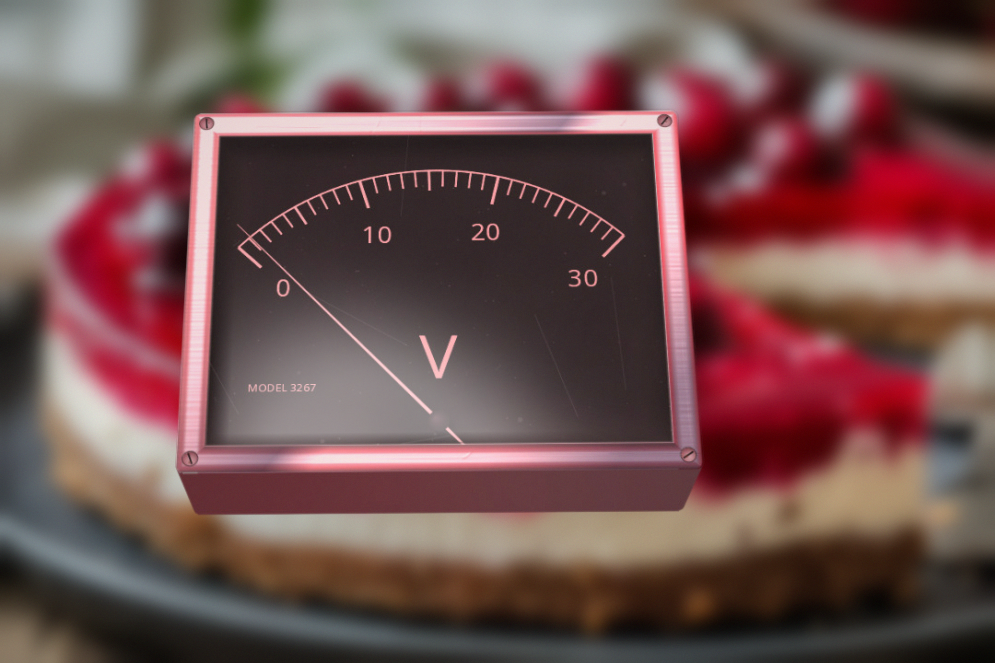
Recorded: 1 V
